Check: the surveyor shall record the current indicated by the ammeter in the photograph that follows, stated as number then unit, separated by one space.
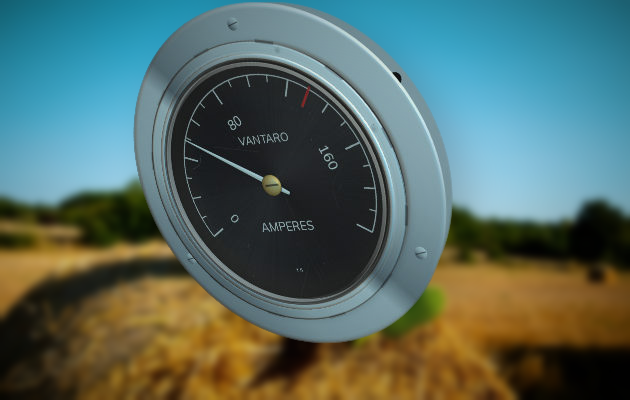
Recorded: 50 A
